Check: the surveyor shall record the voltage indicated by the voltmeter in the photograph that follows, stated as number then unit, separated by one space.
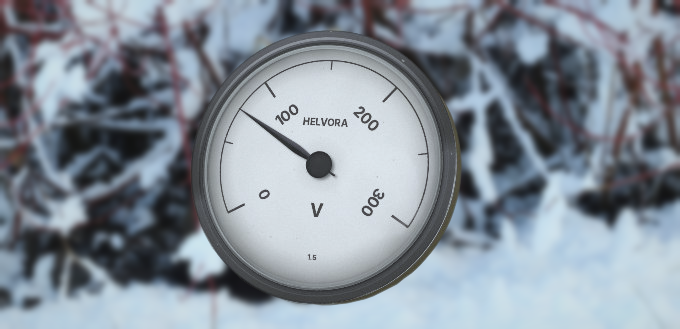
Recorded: 75 V
